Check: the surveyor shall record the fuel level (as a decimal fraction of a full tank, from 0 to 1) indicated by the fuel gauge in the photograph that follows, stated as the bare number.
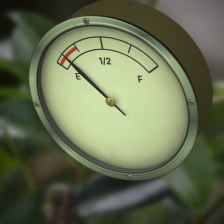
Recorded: 0.125
